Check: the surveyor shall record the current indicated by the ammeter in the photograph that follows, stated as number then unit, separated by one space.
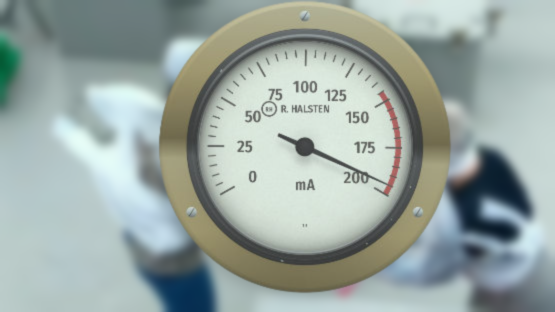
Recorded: 195 mA
